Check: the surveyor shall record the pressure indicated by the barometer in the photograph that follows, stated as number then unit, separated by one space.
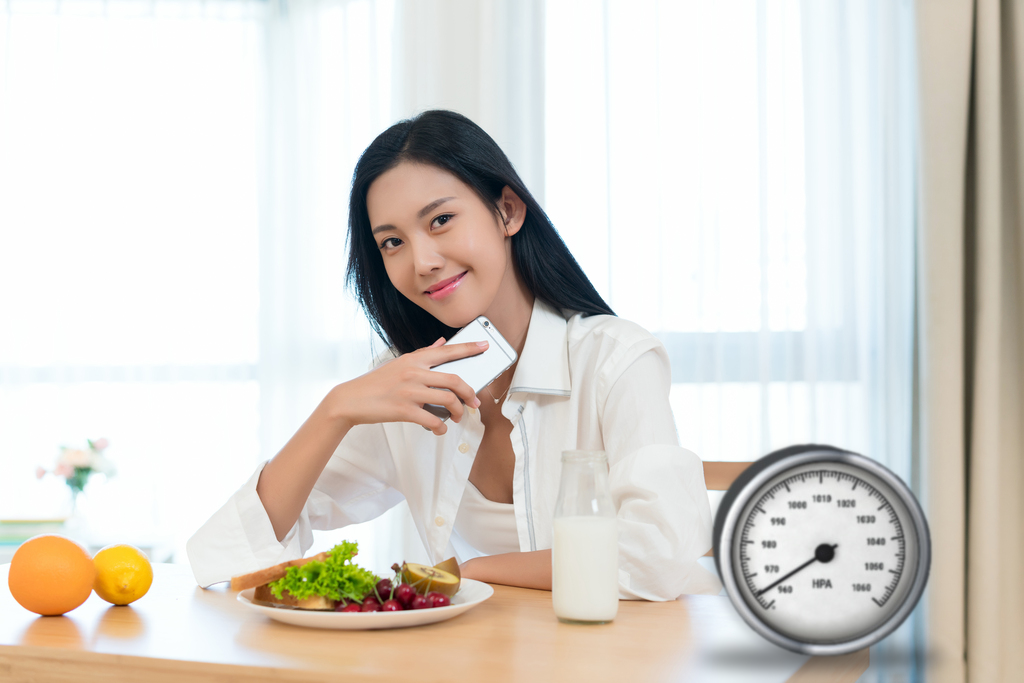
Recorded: 965 hPa
